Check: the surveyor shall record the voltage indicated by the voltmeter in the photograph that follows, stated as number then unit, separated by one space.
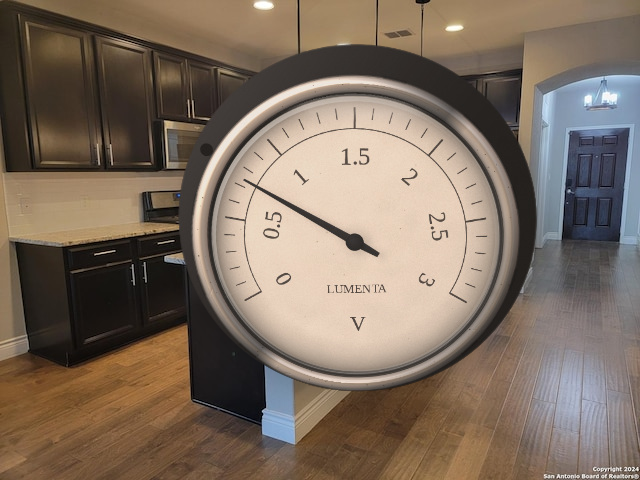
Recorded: 0.75 V
